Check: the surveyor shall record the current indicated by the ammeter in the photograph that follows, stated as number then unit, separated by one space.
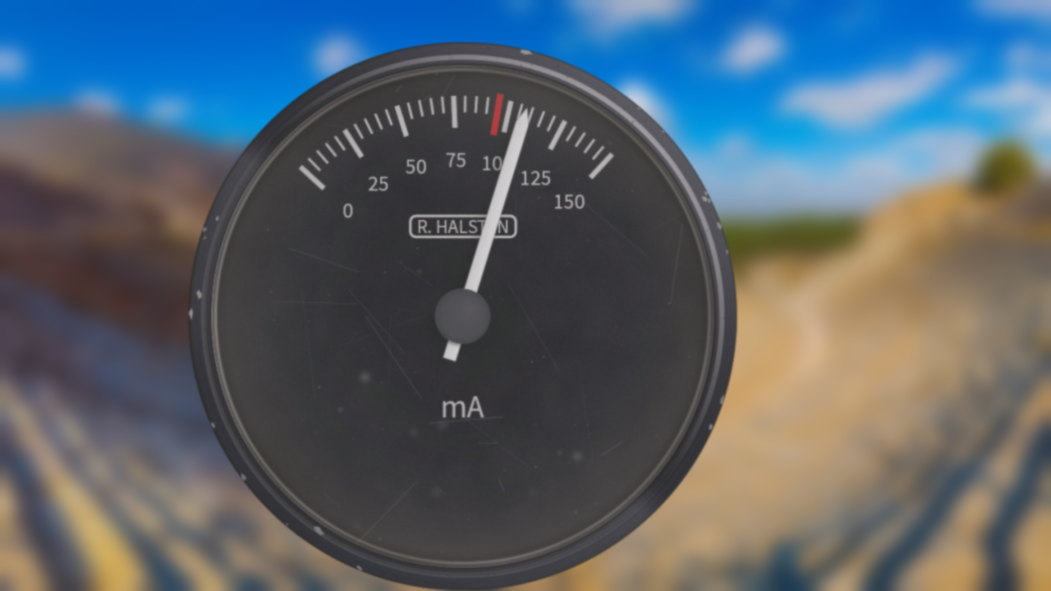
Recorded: 107.5 mA
